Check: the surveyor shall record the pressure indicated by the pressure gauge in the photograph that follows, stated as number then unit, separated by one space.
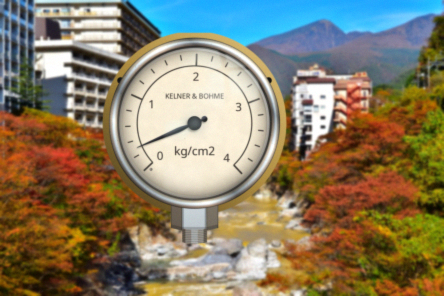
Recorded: 0.3 kg/cm²
